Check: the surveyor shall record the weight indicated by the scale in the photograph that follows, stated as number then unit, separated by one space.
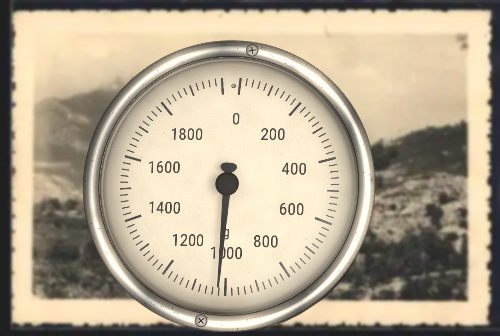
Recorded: 1020 g
